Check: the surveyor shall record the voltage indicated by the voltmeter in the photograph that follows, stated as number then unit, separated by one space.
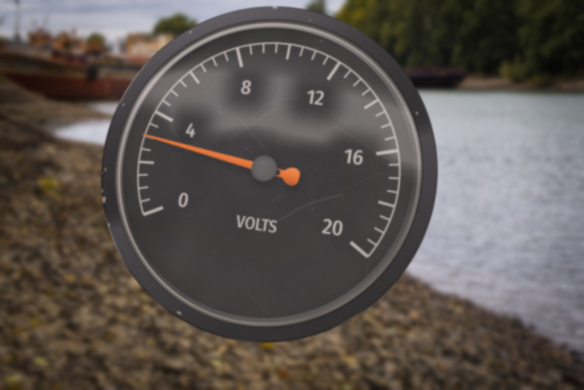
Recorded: 3 V
